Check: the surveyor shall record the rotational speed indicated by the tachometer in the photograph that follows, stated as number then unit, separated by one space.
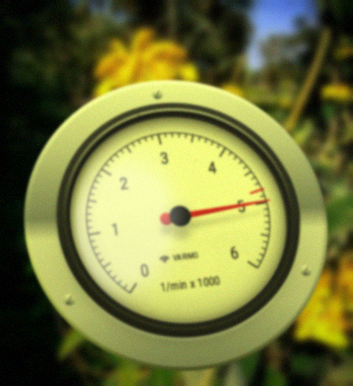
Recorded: 5000 rpm
